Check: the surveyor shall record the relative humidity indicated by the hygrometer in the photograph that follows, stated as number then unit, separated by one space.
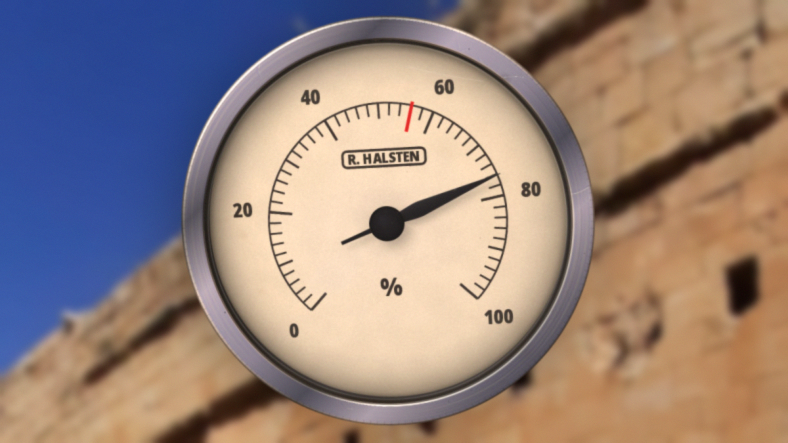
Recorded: 76 %
